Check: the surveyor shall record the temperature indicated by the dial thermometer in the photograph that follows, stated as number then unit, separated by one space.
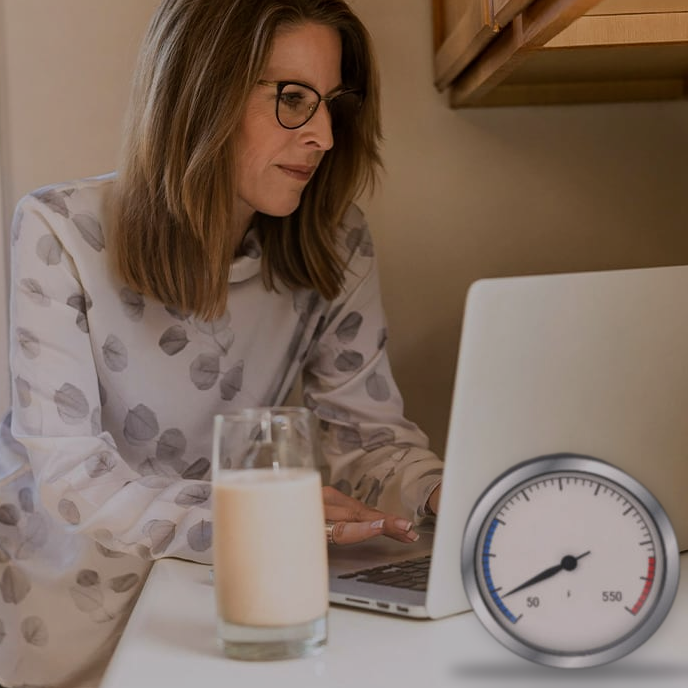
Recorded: 90 °F
